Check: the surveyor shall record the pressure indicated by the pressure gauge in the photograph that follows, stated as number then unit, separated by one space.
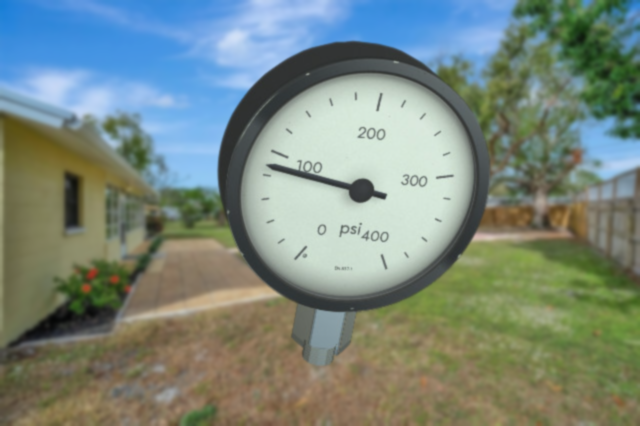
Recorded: 90 psi
